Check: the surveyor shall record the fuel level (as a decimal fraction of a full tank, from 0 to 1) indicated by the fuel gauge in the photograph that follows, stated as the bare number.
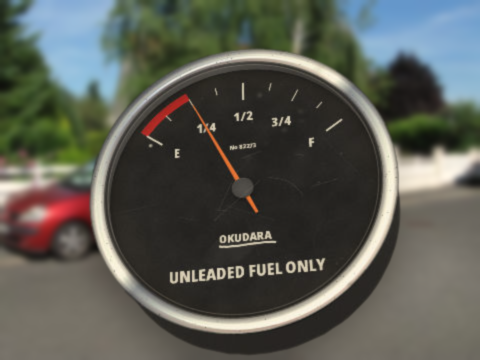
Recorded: 0.25
